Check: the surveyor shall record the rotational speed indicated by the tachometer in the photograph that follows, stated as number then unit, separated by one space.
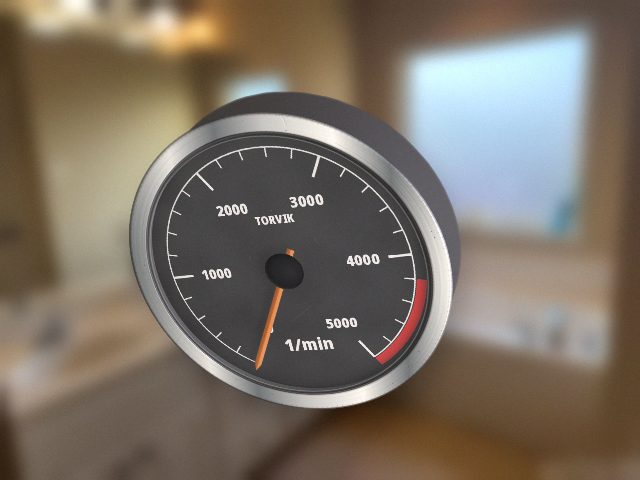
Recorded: 0 rpm
